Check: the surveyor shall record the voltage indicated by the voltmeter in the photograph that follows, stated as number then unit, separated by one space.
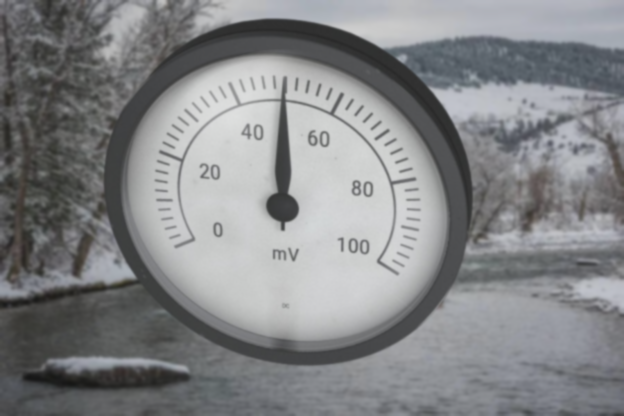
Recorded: 50 mV
